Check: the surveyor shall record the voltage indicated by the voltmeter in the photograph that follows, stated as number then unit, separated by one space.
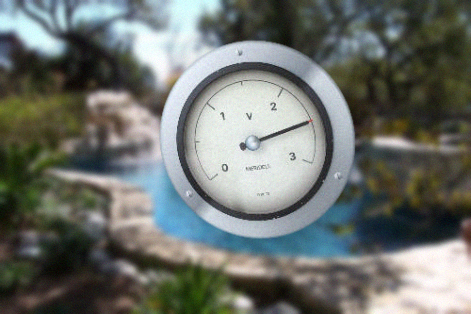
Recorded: 2.5 V
